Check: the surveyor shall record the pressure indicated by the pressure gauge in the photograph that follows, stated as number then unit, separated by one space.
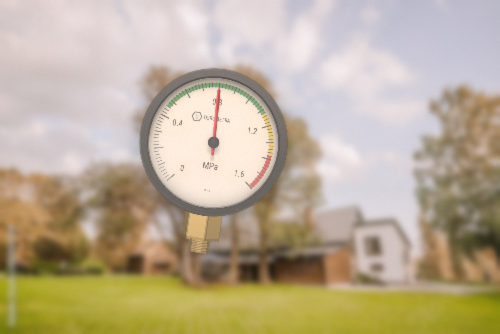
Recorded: 0.8 MPa
